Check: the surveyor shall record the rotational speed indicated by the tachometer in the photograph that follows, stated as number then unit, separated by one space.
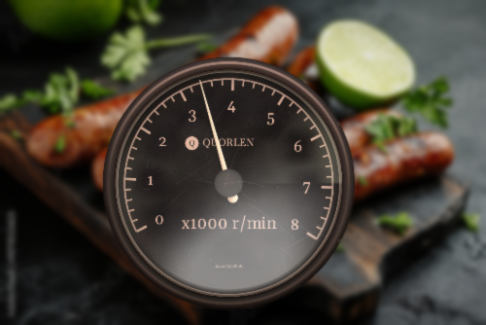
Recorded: 3400 rpm
